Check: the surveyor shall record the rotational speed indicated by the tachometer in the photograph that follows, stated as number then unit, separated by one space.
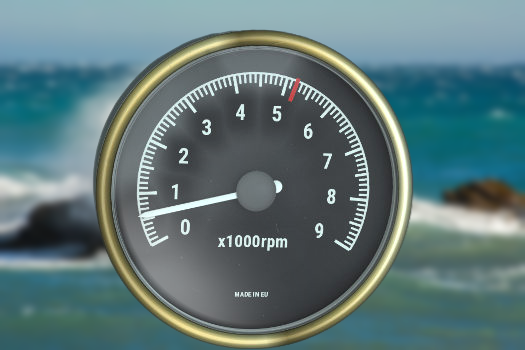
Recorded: 600 rpm
